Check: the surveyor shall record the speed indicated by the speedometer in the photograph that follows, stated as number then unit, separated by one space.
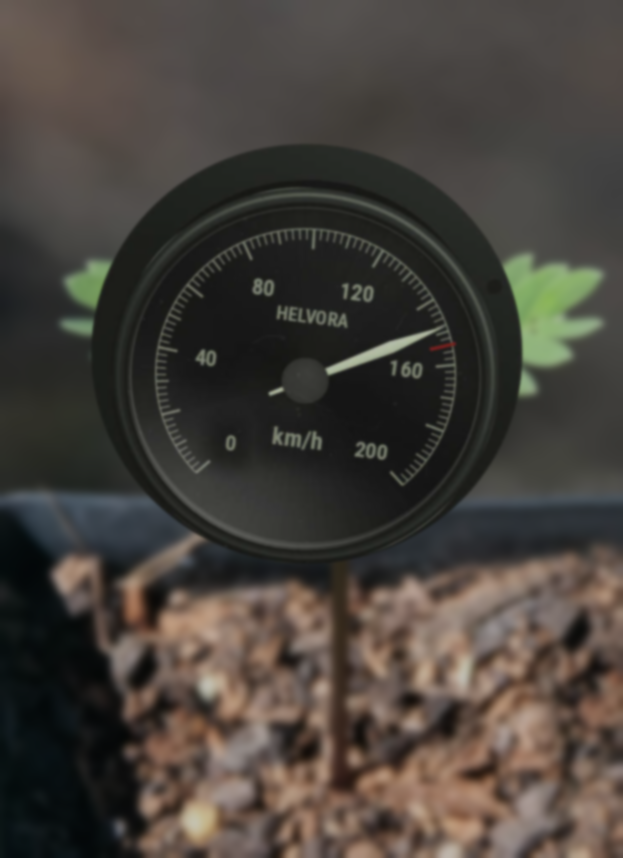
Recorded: 148 km/h
